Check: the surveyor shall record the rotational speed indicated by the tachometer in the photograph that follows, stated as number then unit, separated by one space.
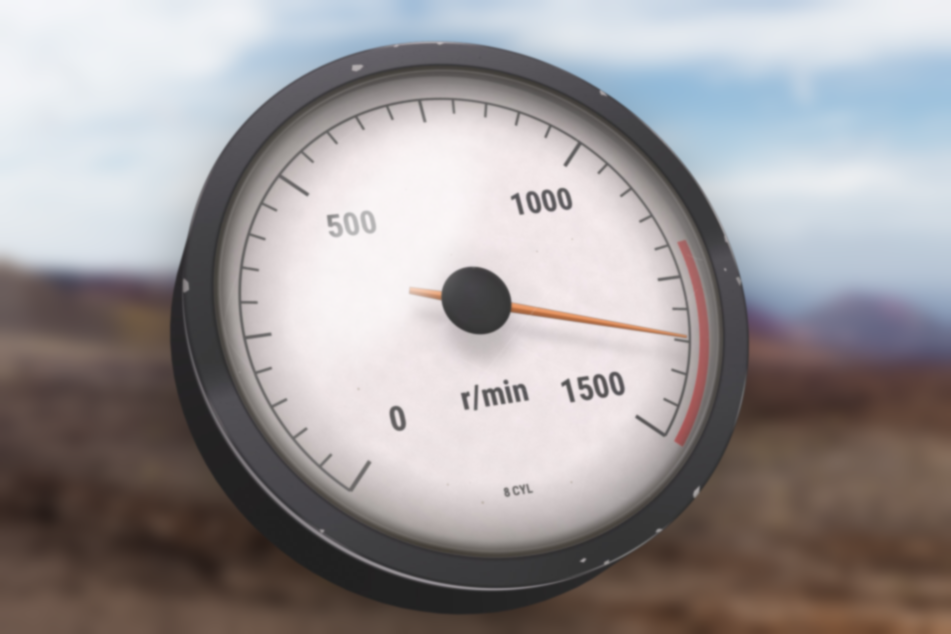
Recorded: 1350 rpm
